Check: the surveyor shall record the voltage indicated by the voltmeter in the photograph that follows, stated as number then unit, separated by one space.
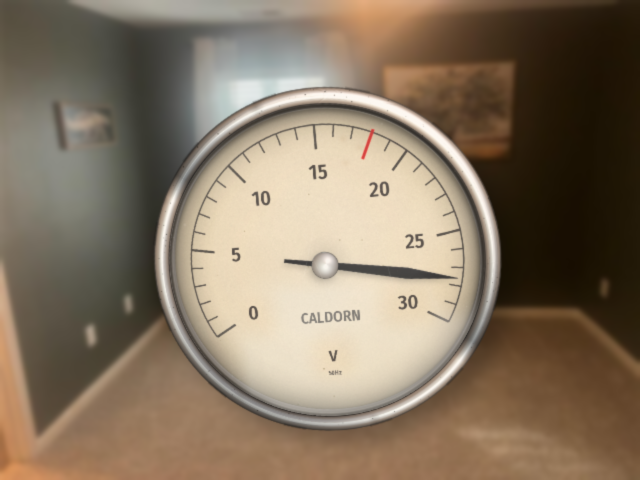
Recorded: 27.5 V
